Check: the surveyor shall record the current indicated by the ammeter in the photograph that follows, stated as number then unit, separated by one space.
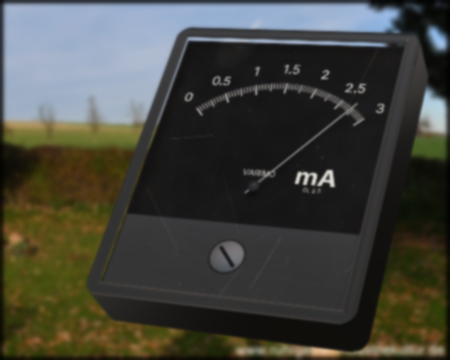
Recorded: 2.75 mA
